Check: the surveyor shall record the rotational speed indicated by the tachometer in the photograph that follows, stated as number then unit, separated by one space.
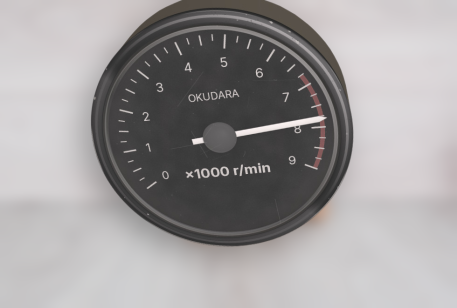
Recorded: 7750 rpm
